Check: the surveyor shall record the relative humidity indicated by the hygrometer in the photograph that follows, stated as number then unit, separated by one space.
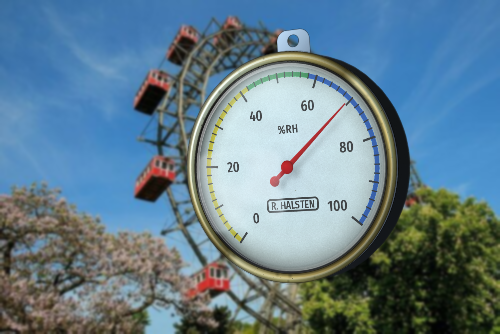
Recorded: 70 %
